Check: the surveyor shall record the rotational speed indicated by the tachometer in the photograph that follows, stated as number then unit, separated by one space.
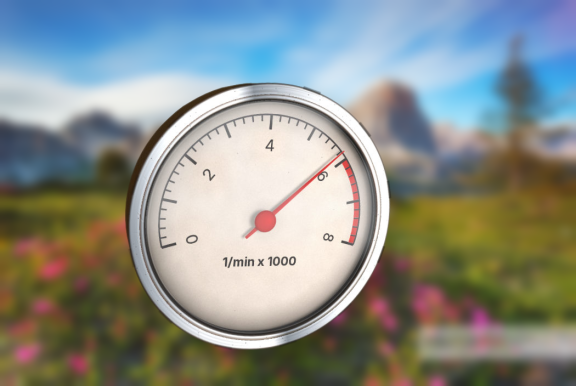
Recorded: 5800 rpm
